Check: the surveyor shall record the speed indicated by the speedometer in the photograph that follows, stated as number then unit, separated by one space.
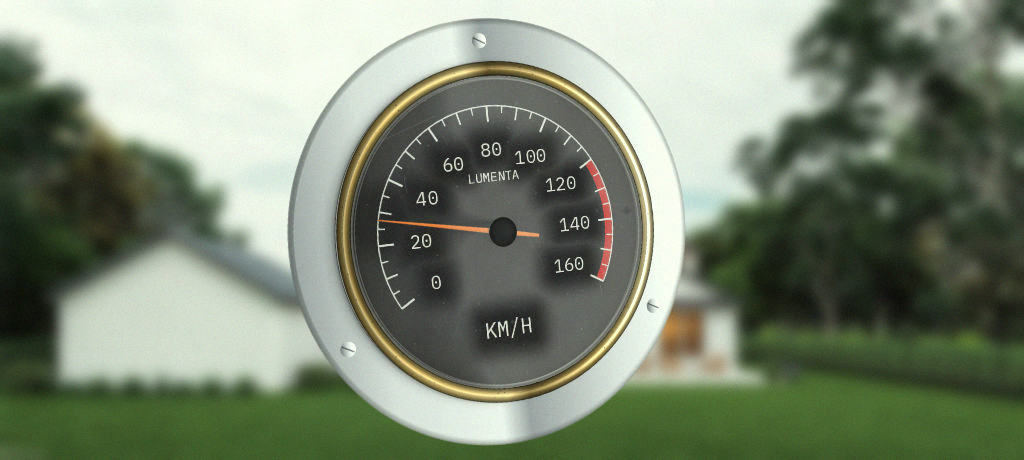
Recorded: 27.5 km/h
